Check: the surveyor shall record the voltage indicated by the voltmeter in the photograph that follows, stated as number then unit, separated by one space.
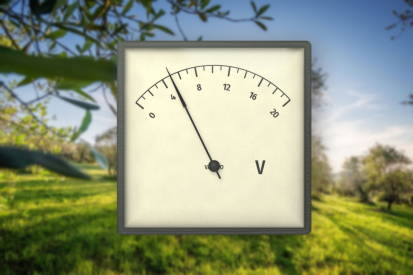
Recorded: 5 V
